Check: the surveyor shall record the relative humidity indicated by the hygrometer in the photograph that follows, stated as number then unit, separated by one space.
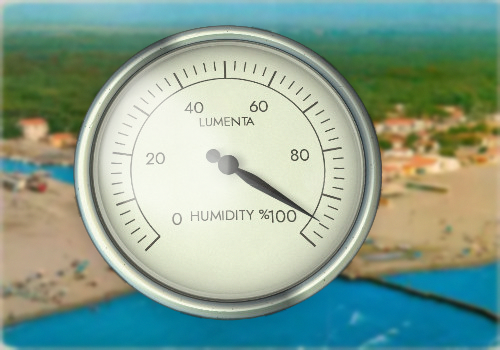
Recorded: 96 %
